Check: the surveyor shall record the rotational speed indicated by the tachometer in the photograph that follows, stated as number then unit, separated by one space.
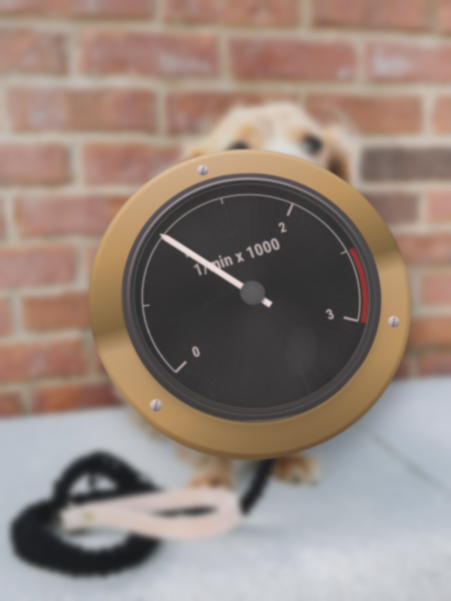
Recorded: 1000 rpm
